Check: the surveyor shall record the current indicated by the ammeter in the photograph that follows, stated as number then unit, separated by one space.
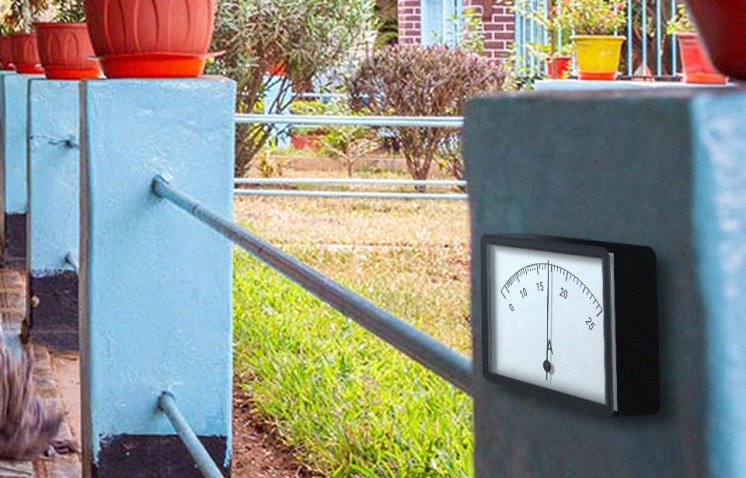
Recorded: 17.5 A
